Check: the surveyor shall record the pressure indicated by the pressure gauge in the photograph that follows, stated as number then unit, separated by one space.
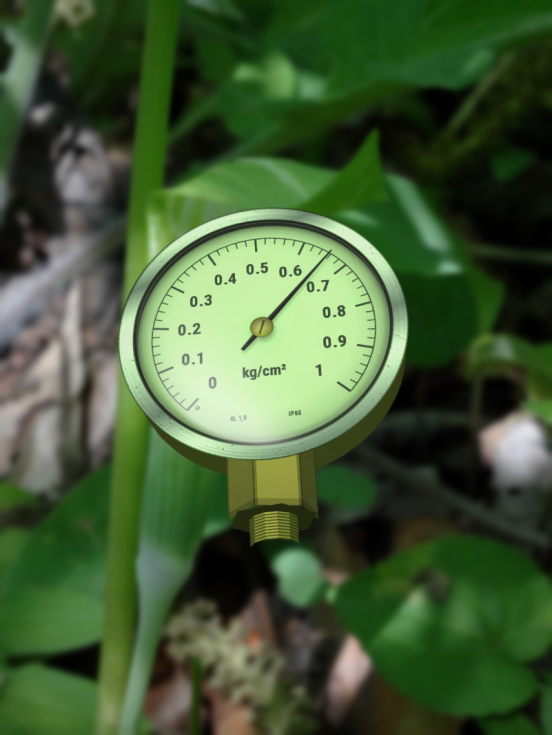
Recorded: 0.66 kg/cm²
